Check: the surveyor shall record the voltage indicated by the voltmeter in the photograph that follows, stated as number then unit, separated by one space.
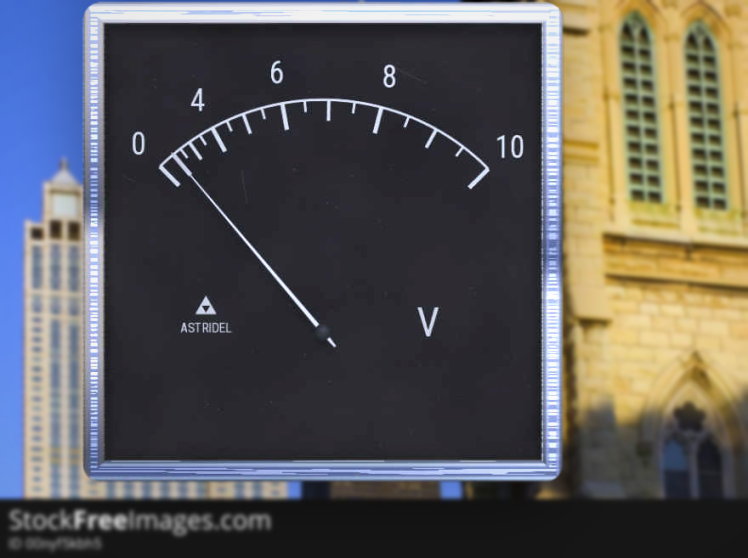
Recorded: 2 V
